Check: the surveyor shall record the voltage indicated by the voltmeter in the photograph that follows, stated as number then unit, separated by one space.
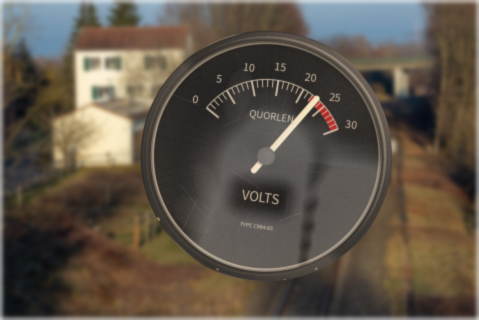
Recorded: 23 V
